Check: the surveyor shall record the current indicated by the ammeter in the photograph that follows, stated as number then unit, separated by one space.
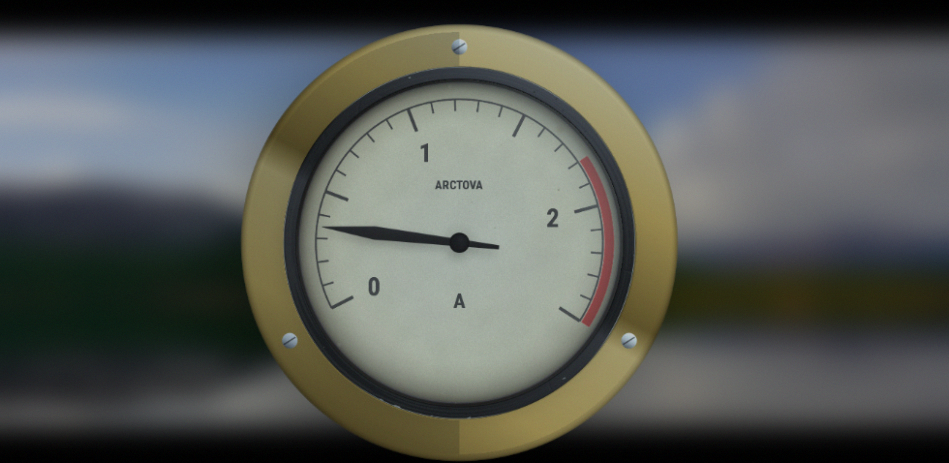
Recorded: 0.35 A
